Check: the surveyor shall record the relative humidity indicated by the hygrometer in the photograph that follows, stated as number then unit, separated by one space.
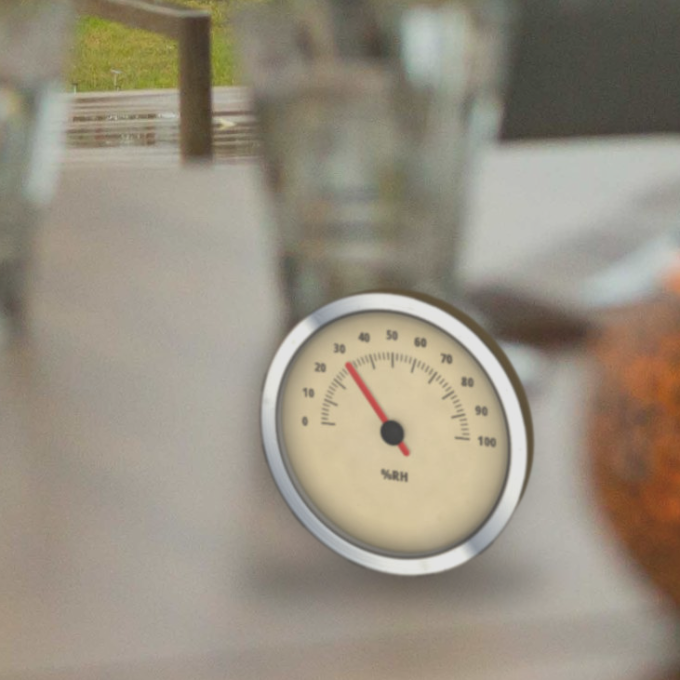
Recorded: 30 %
